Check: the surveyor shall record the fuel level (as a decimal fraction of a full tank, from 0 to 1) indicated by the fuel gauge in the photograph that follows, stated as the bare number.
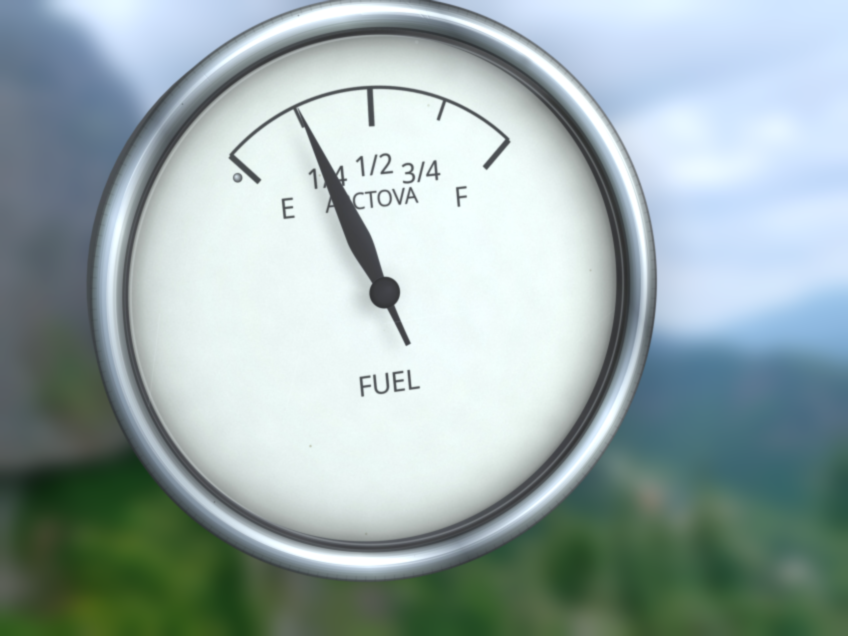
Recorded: 0.25
